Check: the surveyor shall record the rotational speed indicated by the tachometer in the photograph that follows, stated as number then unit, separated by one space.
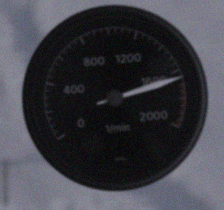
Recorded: 1650 rpm
